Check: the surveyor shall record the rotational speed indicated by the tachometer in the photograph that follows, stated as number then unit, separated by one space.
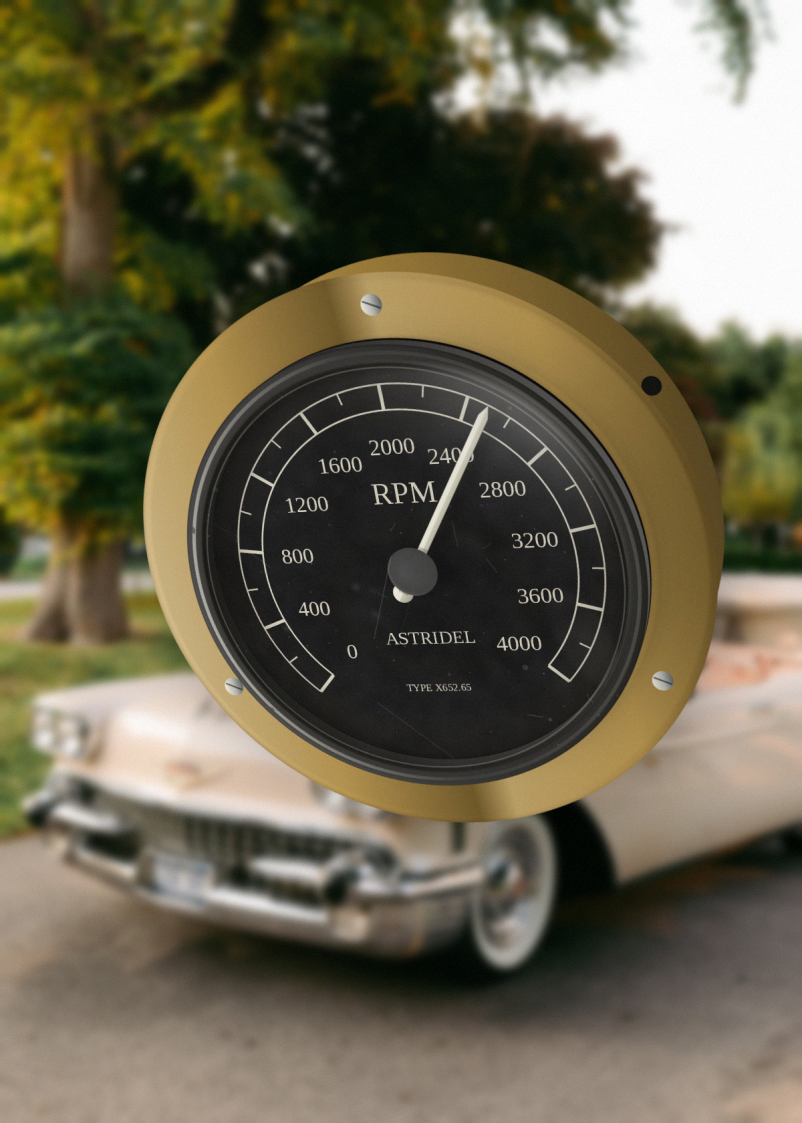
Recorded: 2500 rpm
